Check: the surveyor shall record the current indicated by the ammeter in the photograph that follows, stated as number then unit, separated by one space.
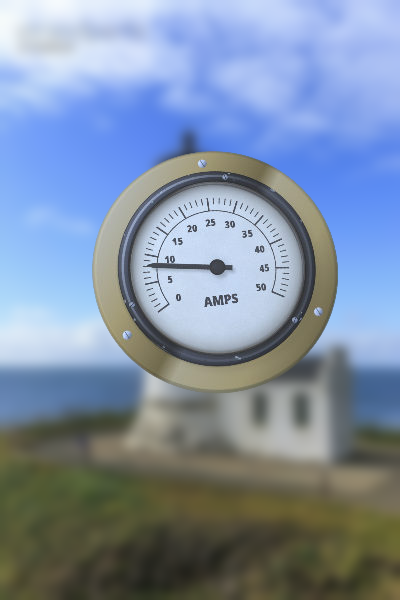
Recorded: 8 A
